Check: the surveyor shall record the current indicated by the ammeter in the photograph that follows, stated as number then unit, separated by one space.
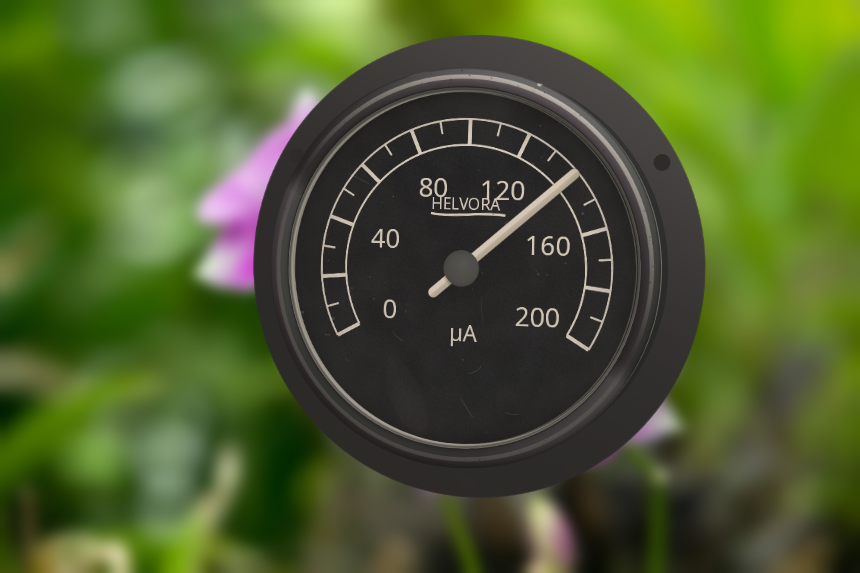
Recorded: 140 µA
